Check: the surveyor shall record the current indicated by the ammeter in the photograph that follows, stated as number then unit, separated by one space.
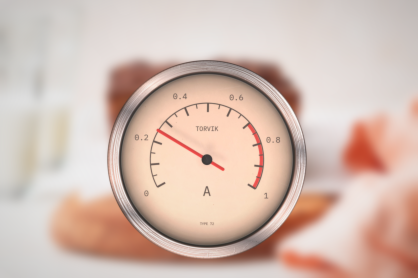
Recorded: 0.25 A
